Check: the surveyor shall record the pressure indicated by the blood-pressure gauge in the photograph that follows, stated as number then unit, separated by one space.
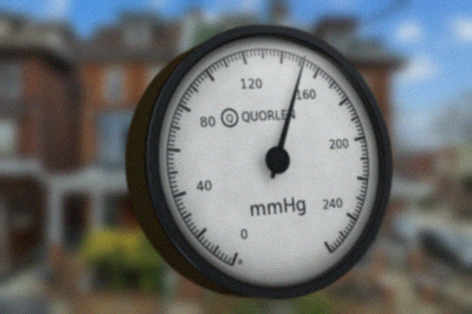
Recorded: 150 mmHg
